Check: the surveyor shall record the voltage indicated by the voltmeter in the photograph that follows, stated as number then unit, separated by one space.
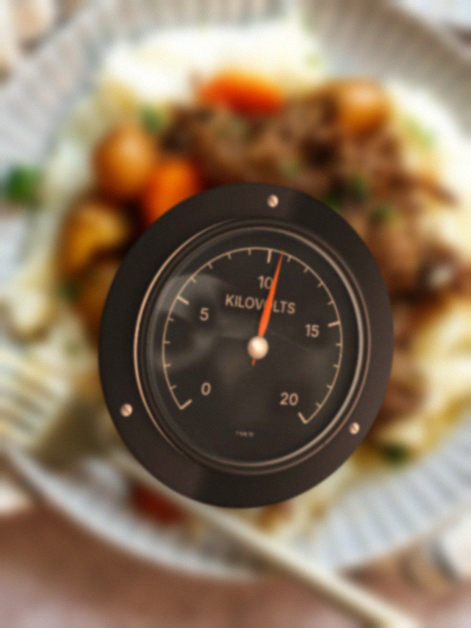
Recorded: 10.5 kV
